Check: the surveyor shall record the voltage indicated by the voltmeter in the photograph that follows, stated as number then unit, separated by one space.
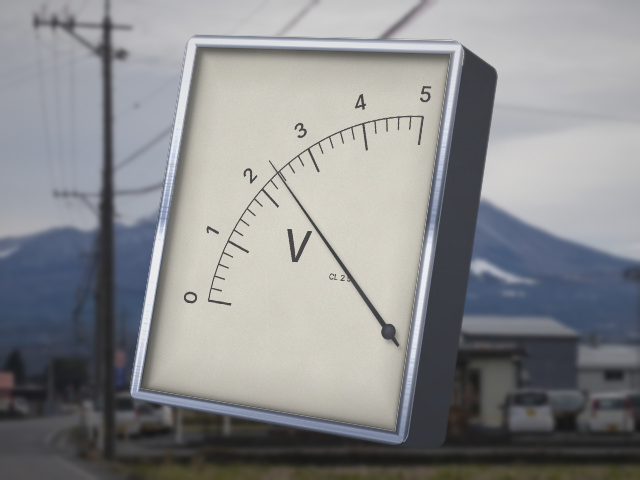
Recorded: 2.4 V
